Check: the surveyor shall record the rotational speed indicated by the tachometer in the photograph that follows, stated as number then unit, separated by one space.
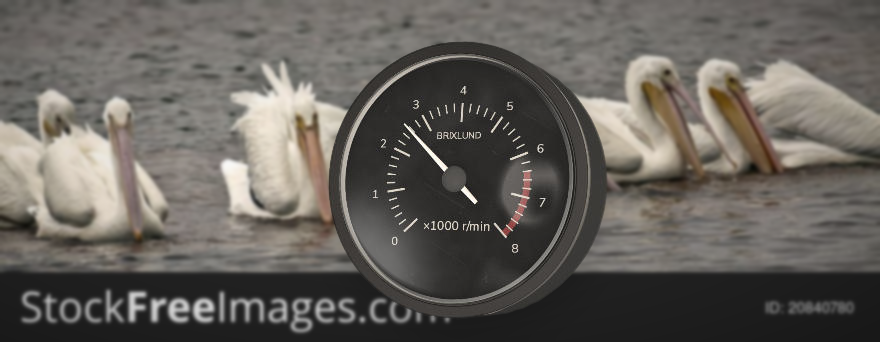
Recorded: 2600 rpm
